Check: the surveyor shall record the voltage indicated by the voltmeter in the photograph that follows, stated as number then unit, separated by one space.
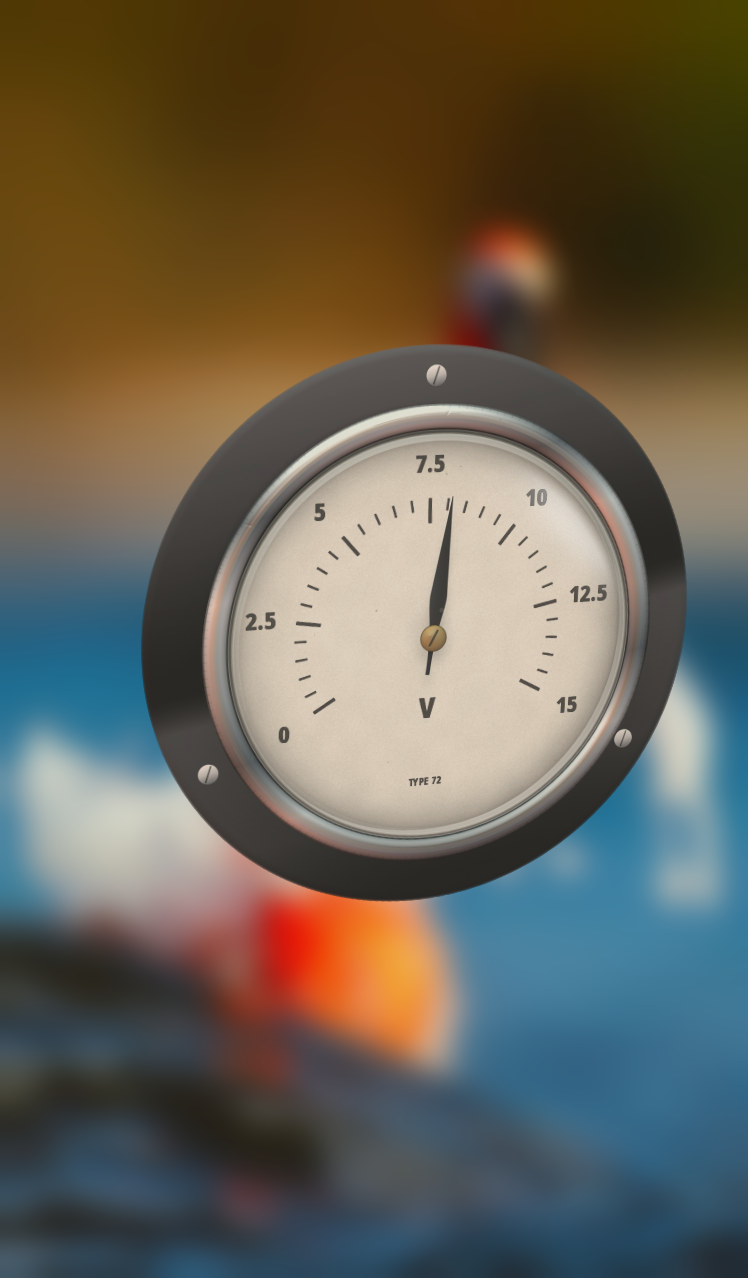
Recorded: 8 V
